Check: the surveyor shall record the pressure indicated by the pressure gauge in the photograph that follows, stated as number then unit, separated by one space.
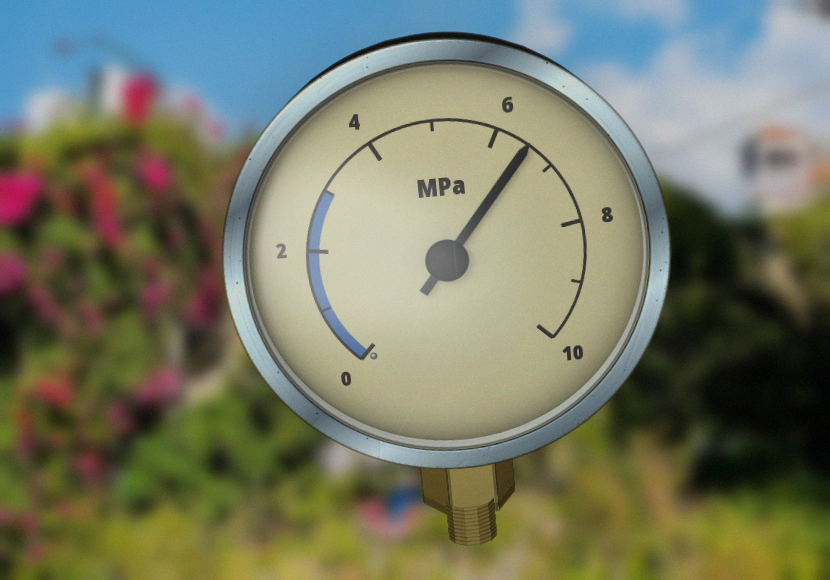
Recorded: 6.5 MPa
